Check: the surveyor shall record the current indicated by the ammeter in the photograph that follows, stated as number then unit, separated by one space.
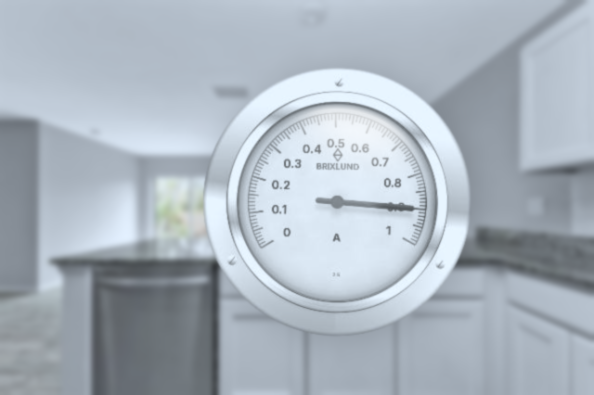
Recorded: 0.9 A
